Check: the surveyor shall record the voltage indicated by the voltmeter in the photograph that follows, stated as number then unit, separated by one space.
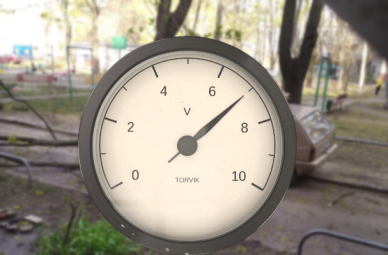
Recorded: 7 V
